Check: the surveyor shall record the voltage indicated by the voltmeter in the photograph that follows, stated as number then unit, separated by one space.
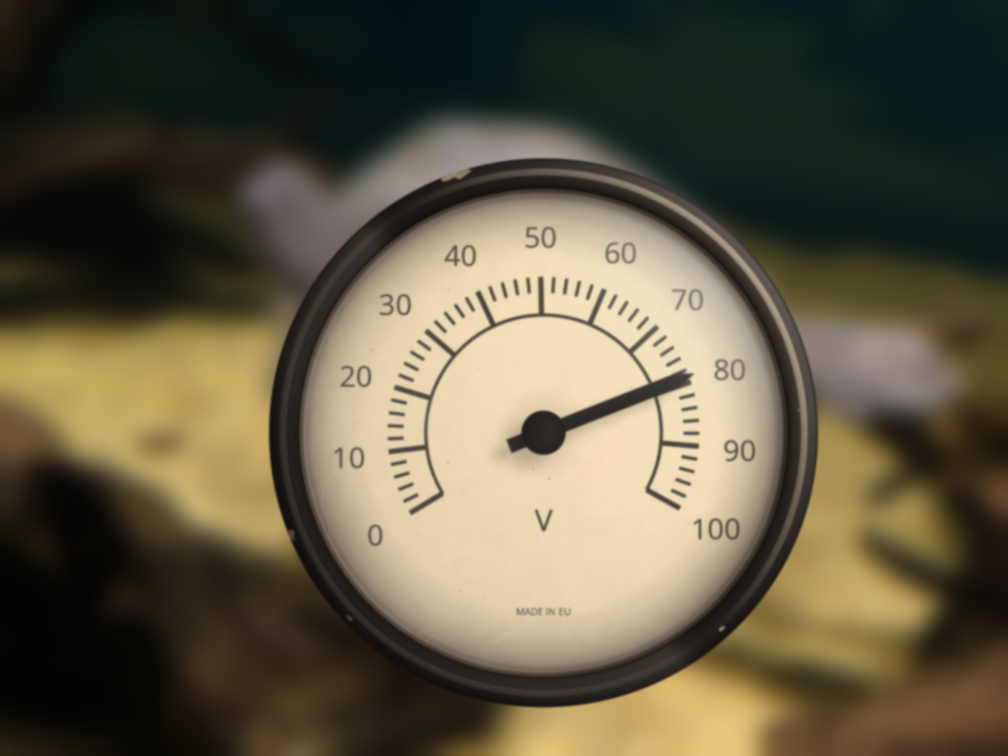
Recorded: 79 V
